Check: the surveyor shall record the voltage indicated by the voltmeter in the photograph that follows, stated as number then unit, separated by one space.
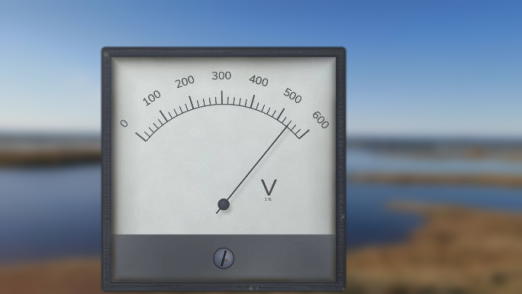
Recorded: 540 V
